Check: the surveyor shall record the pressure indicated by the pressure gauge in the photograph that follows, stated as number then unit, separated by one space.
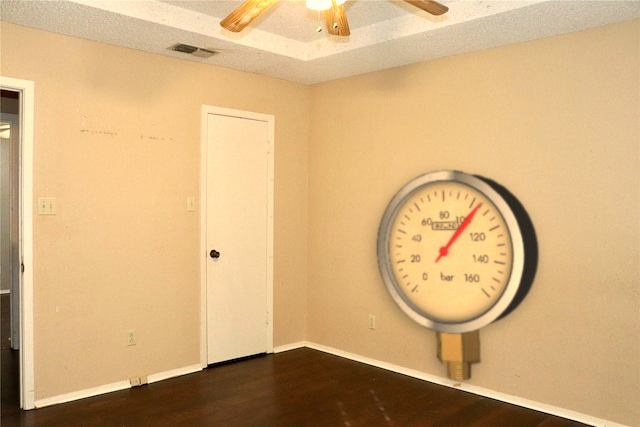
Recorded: 105 bar
